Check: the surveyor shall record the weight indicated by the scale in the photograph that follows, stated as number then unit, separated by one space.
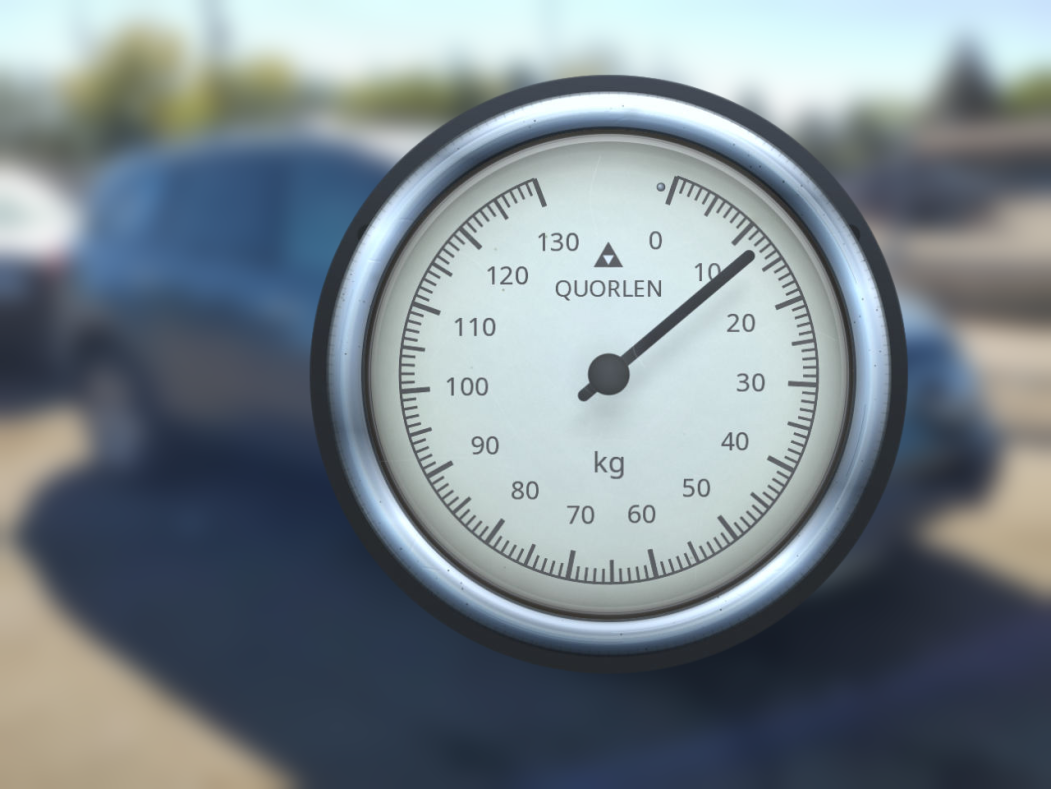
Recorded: 12.5 kg
